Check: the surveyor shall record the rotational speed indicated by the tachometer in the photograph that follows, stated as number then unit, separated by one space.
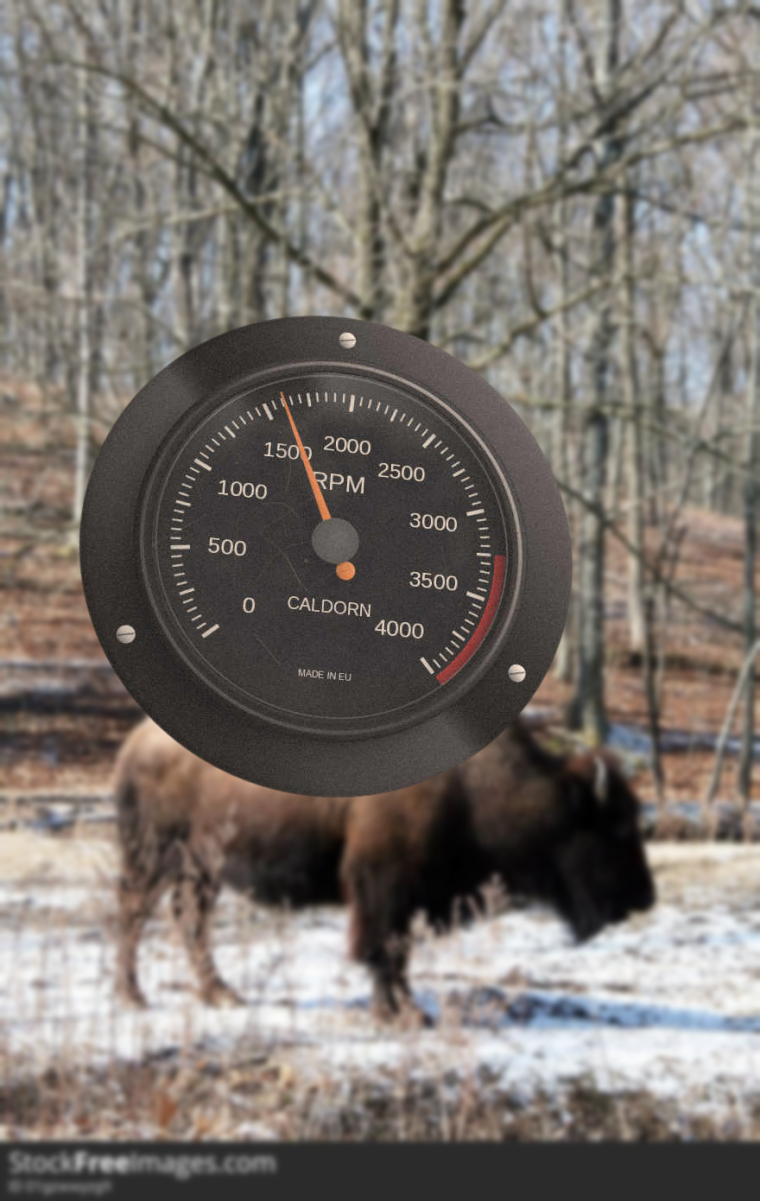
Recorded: 1600 rpm
